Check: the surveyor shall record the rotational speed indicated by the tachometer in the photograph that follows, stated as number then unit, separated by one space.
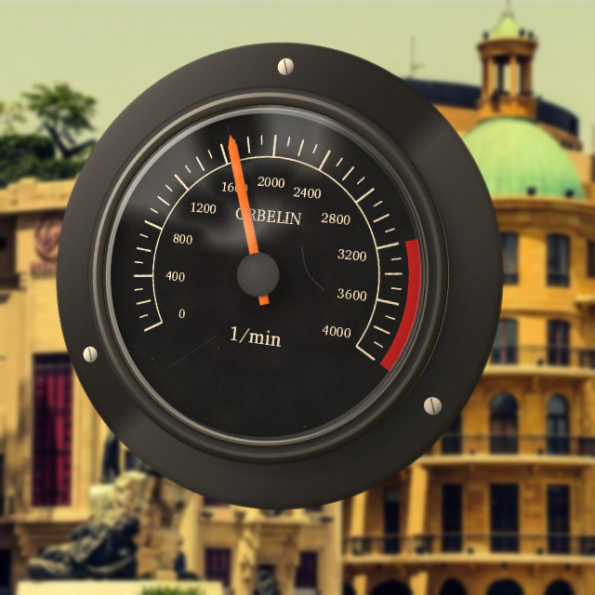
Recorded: 1700 rpm
